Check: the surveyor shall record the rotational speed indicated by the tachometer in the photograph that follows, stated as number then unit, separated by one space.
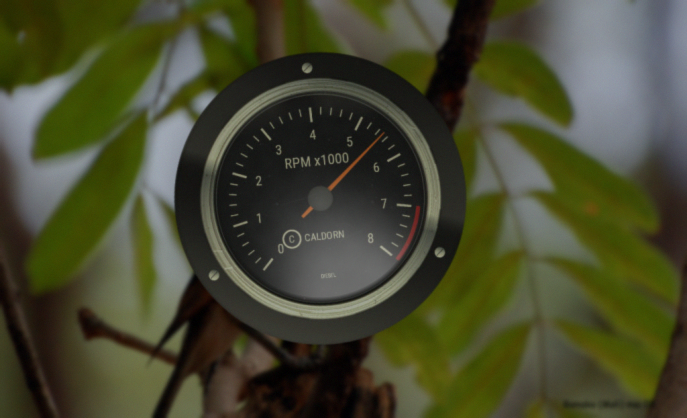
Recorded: 5500 rpm
